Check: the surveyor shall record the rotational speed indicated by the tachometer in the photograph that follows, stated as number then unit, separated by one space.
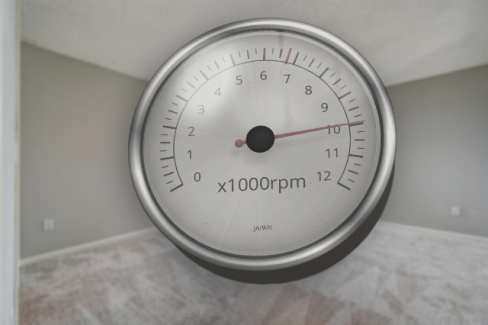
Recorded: 10000 rpm
